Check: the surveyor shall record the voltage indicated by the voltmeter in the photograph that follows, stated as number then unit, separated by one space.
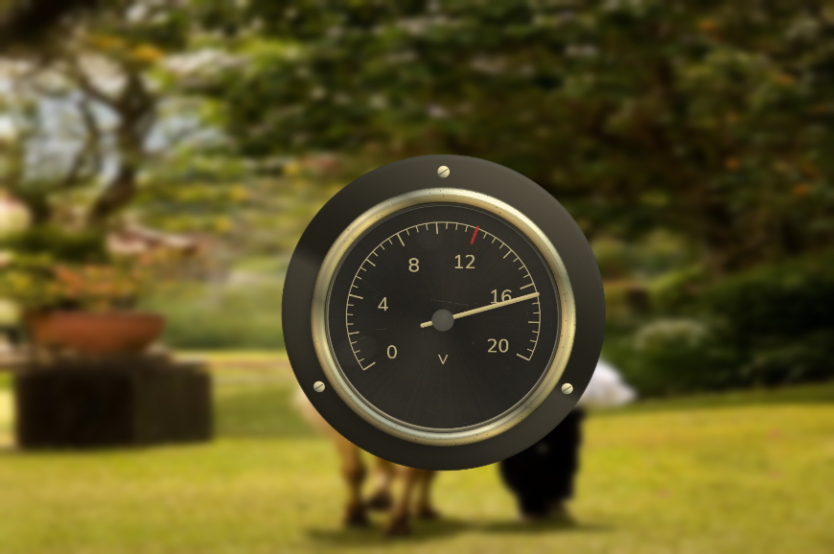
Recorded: 16.5 V
